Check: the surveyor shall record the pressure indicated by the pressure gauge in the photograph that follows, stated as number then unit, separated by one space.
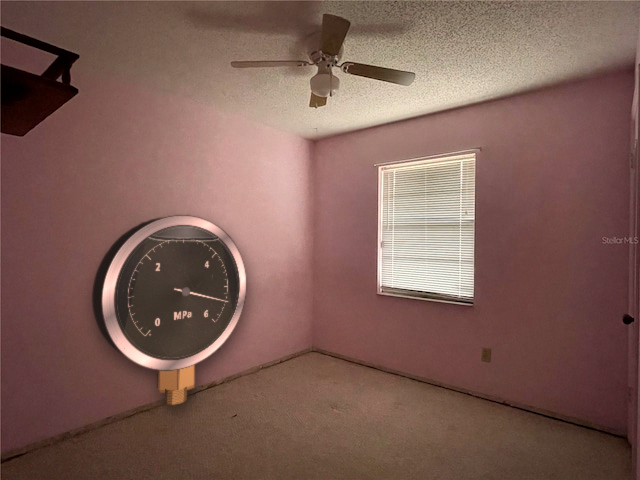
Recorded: 5.4 MPa
